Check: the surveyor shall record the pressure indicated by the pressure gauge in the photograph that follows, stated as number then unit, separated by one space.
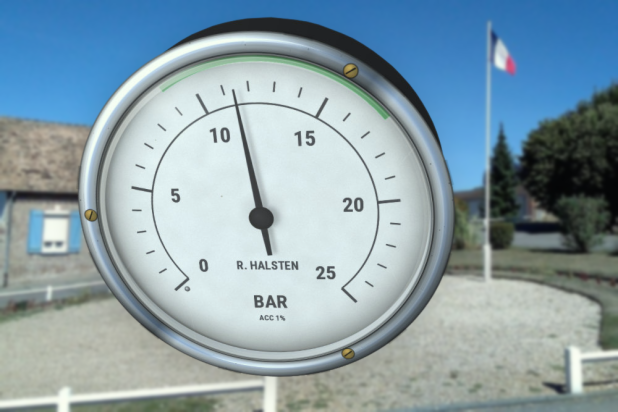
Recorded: 11.5 bar
